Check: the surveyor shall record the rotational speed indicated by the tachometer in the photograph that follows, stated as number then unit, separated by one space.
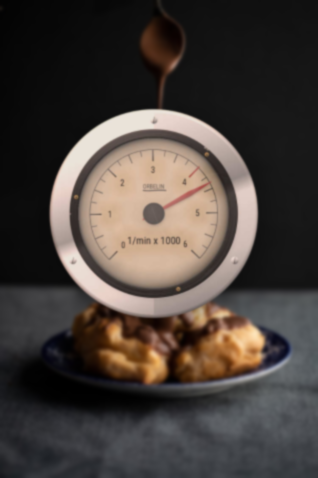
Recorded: 4375 rpm
